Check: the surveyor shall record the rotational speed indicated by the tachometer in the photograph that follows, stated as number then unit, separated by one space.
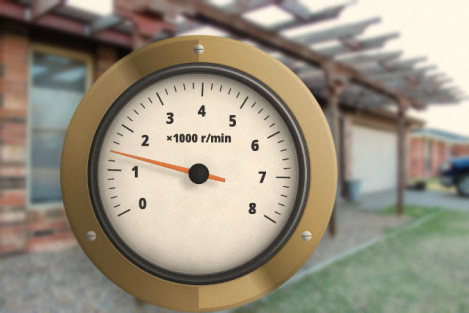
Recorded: 1400 rpm
